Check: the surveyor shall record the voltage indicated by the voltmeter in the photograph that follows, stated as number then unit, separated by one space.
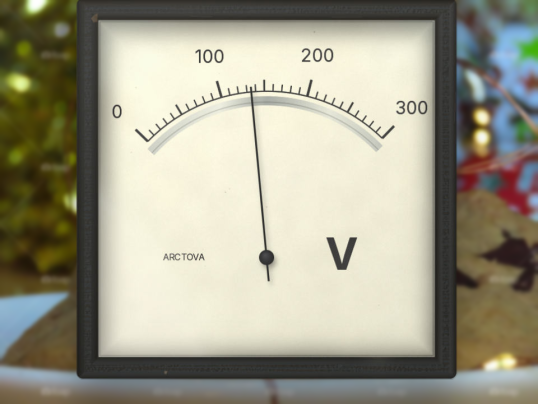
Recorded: 135 V
